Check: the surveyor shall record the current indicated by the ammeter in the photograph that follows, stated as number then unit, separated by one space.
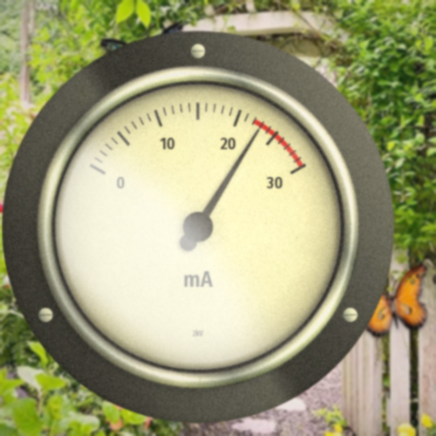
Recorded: 23 mA
